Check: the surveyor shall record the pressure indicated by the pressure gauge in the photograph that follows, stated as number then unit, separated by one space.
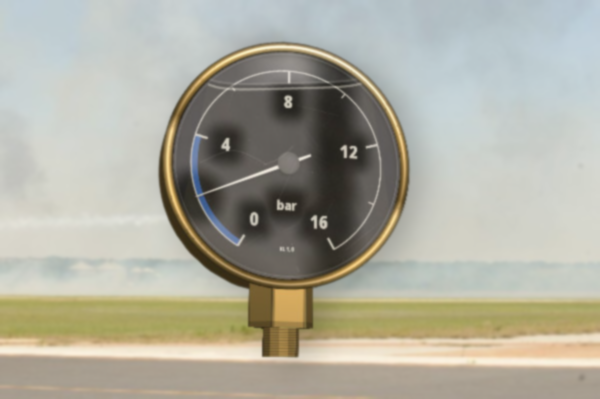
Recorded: 2 bar
